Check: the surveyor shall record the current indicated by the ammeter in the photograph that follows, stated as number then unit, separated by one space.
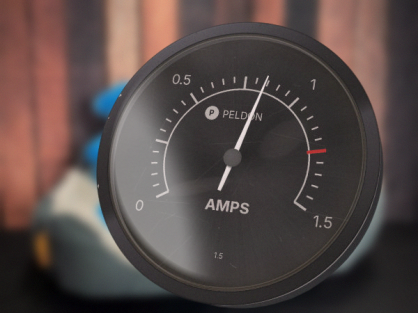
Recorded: 0.85 A
